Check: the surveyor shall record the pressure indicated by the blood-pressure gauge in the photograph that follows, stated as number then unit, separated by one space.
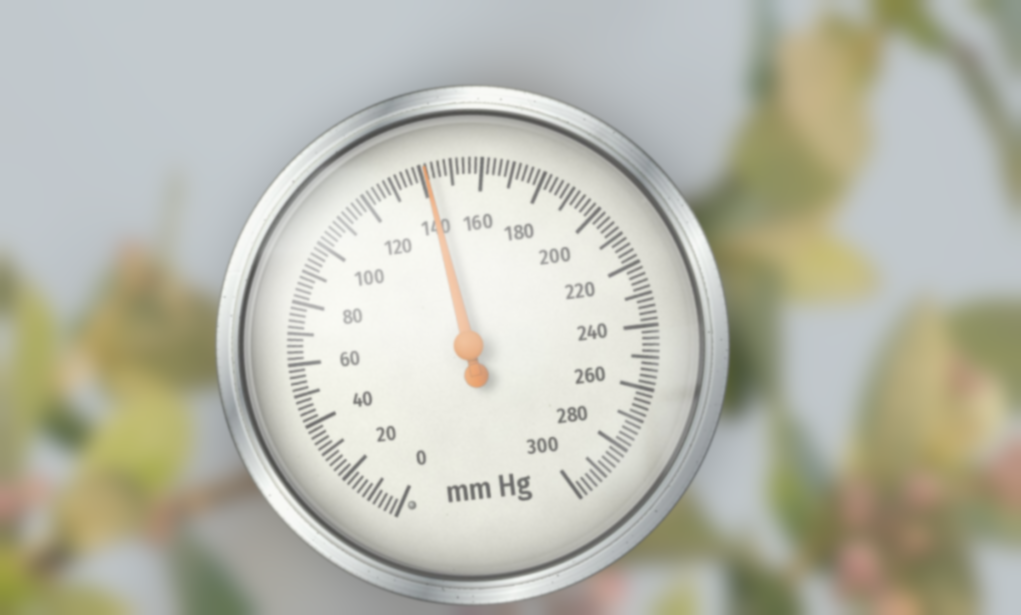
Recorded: 142 mmHg
